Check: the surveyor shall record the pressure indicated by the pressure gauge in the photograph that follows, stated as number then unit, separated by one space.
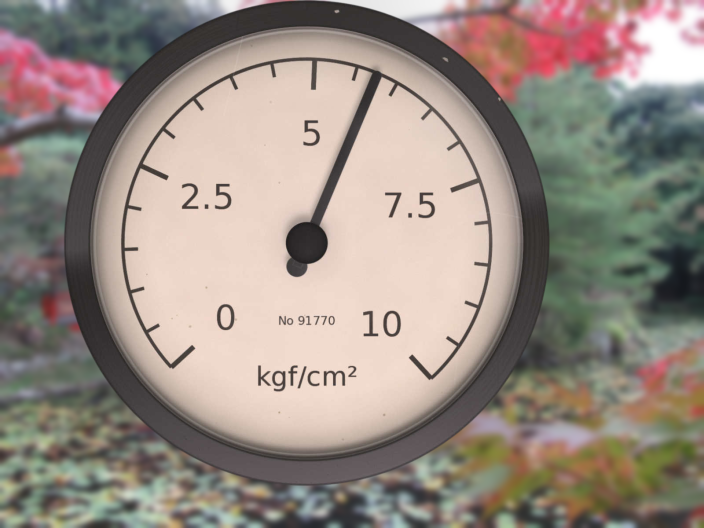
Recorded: 5.75 kg/cm²
